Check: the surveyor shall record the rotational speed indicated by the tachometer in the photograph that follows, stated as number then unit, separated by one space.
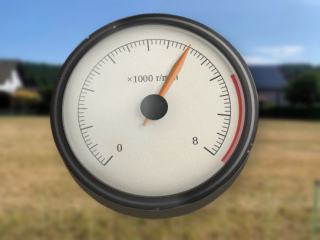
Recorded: 5000 rpm
